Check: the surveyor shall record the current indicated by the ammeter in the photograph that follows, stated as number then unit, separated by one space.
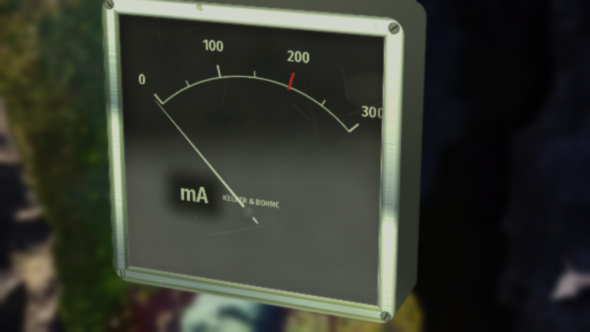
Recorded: 0 mA
